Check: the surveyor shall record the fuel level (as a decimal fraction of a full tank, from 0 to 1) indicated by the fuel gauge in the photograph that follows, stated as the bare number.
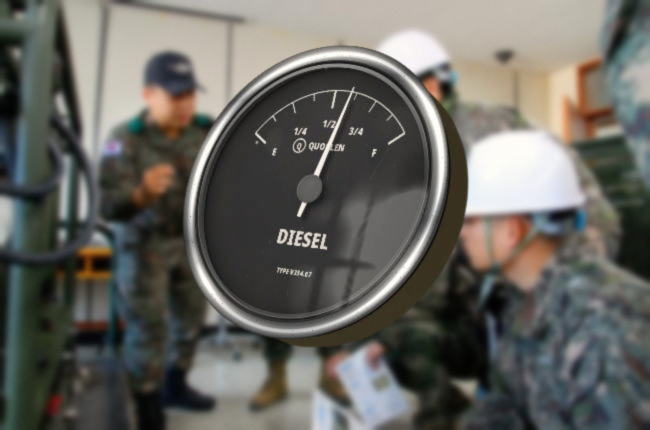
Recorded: 0.625
